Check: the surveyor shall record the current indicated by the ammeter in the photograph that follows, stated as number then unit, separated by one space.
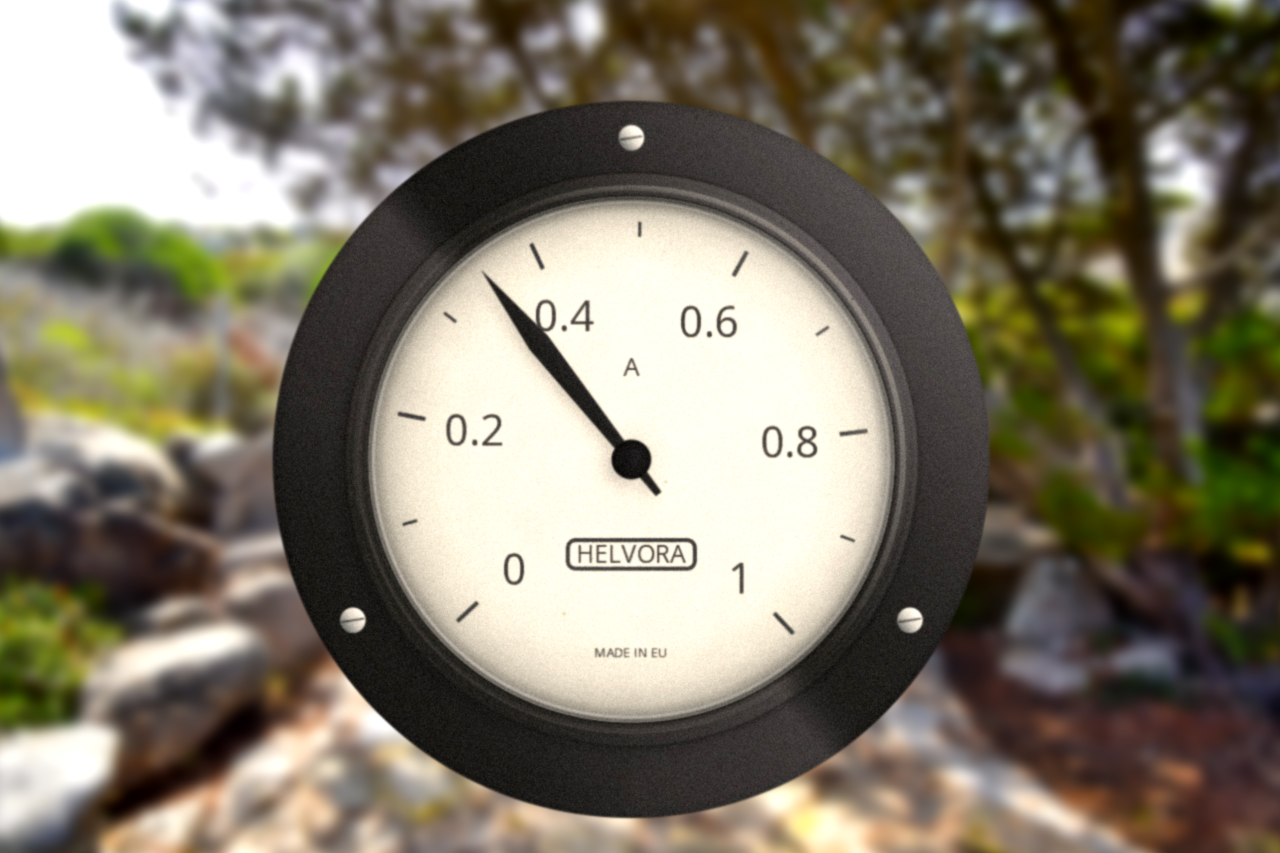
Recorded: 0.35 A
